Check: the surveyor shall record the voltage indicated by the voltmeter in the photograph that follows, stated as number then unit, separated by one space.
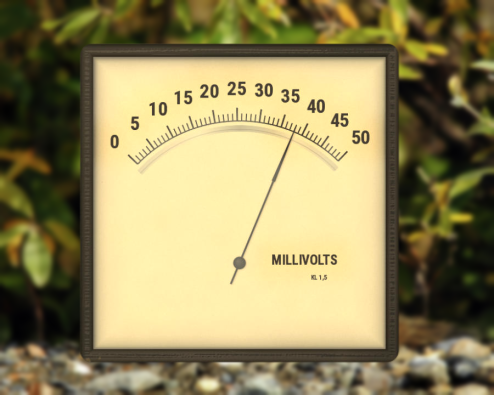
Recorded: 38 mV
